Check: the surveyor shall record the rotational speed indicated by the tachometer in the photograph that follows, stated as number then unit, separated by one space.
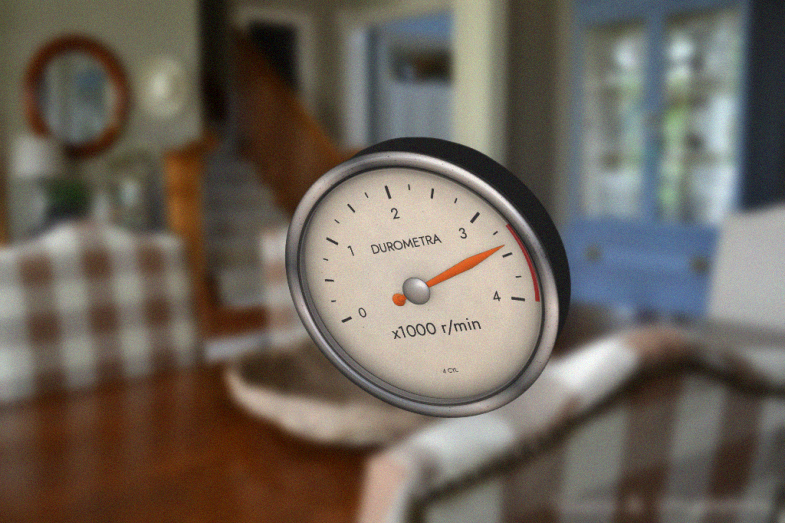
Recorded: 3375 rpm
